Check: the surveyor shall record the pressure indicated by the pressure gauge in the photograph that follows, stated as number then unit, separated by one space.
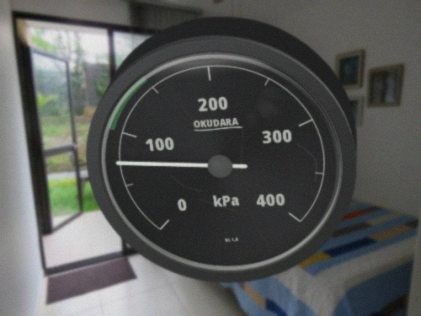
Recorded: 75 kPa
